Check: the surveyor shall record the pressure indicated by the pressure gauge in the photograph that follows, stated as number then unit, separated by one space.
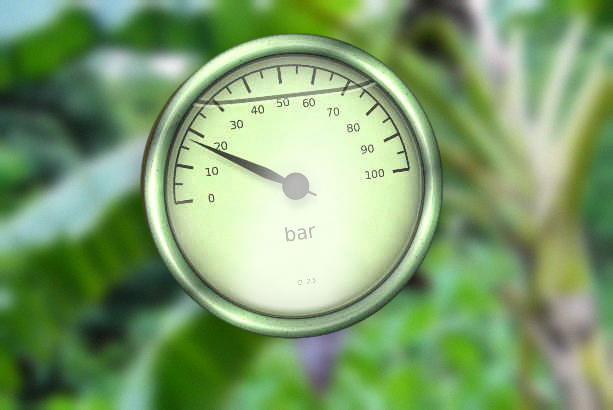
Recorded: 17.5 bar
